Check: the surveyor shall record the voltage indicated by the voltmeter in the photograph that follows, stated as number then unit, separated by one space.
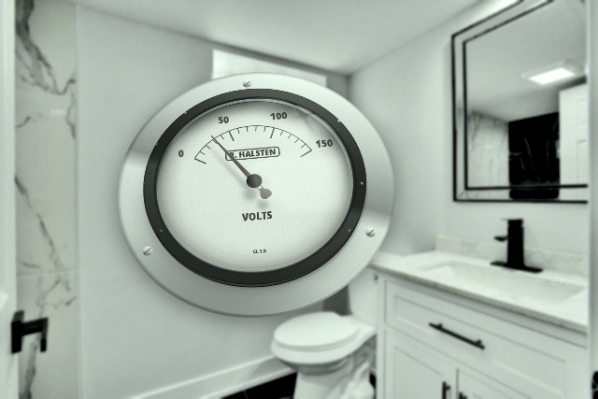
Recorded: 30 V
